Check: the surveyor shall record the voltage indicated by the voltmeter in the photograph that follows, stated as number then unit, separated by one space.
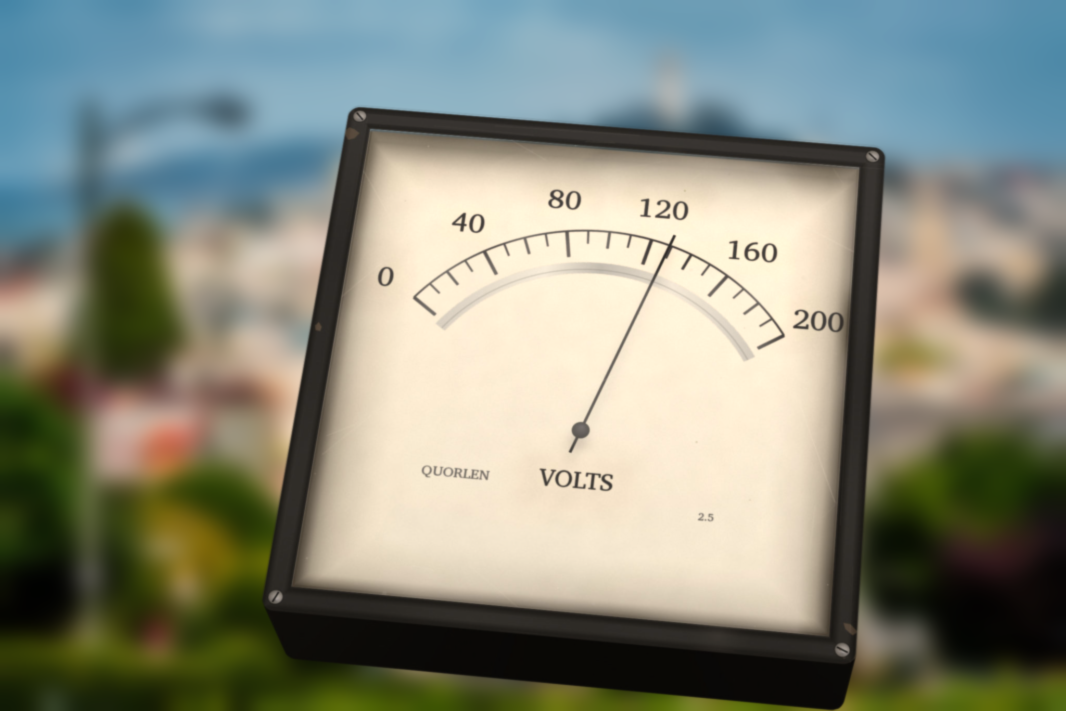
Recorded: 130 V
